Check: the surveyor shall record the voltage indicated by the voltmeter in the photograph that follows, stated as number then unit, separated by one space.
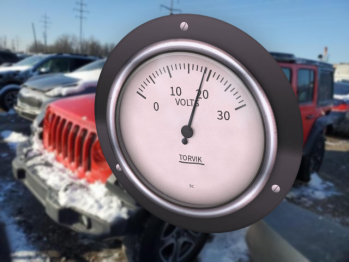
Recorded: 19 V
